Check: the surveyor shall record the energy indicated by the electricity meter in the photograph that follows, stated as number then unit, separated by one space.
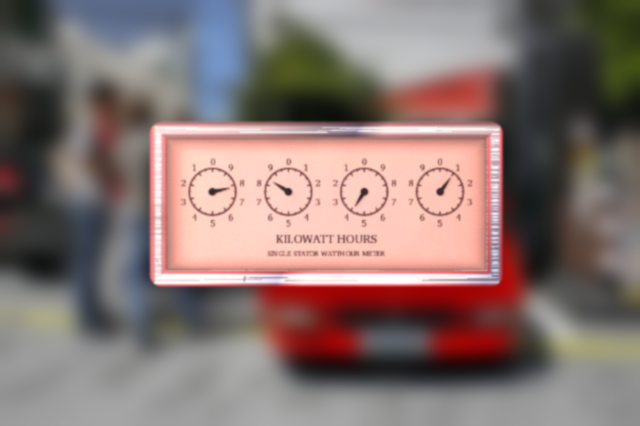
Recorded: 7841 kWh
